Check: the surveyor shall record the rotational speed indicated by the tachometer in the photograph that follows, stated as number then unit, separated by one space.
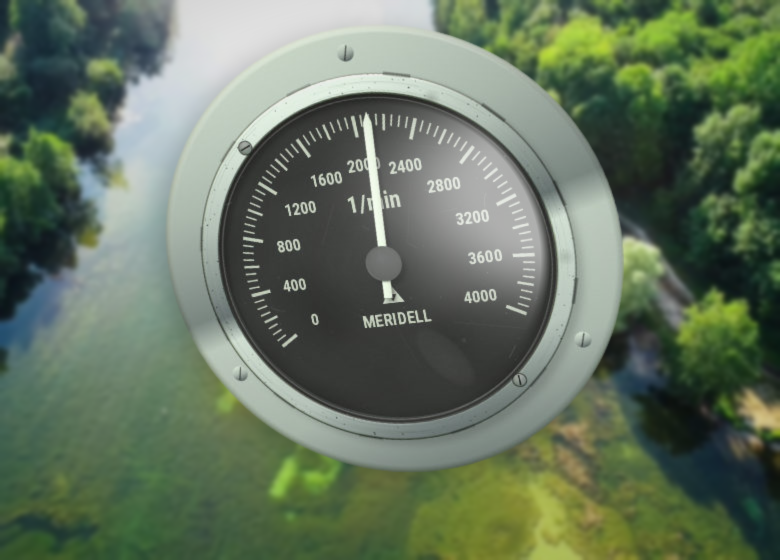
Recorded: 2100 rpm
